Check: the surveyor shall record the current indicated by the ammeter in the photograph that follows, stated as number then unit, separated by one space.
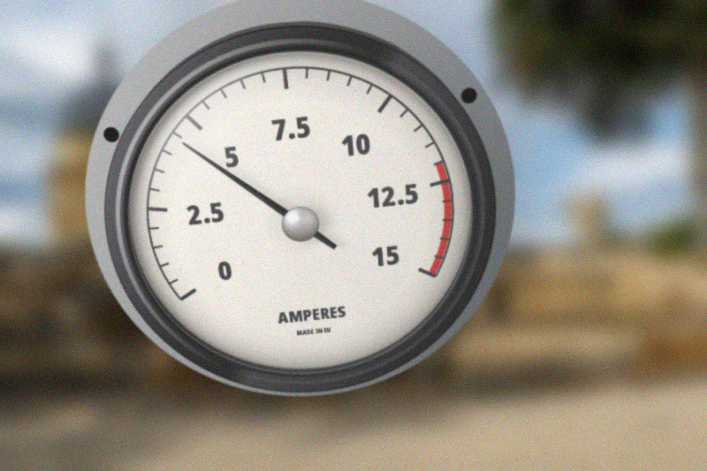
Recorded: 4.5 A
